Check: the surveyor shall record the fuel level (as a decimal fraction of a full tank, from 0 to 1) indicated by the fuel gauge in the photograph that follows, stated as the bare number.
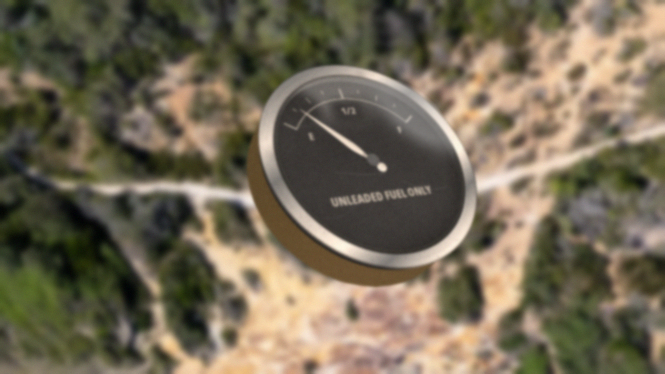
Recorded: 0.125
